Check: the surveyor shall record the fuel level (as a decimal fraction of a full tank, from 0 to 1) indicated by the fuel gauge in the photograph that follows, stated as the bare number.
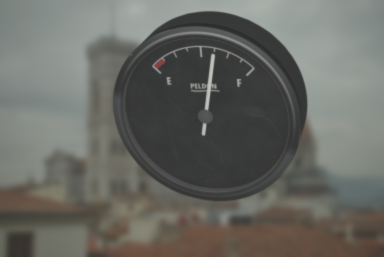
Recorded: 0.625
